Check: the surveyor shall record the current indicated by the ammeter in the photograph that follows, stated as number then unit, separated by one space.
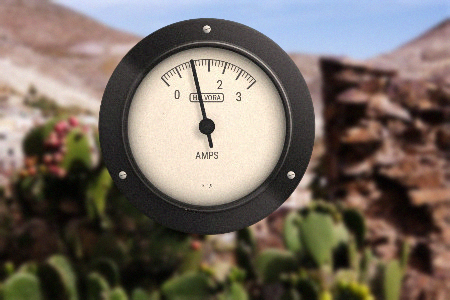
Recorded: 1 A
